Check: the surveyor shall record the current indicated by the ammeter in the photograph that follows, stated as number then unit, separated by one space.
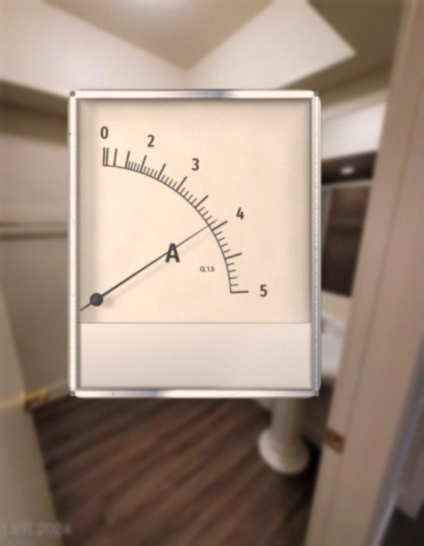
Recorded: 3.9 A
